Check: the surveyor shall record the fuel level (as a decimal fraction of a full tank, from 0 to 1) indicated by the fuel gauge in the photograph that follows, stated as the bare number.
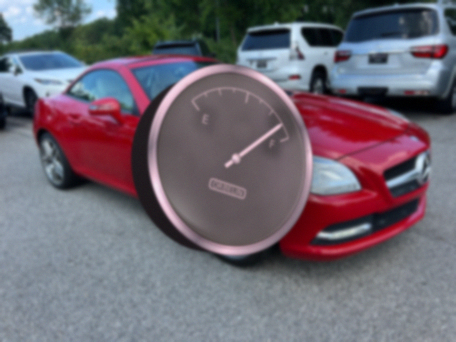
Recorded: 0.875
